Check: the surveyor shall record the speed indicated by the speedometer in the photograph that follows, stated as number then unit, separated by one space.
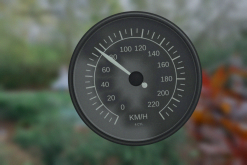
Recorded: 75 km/h
